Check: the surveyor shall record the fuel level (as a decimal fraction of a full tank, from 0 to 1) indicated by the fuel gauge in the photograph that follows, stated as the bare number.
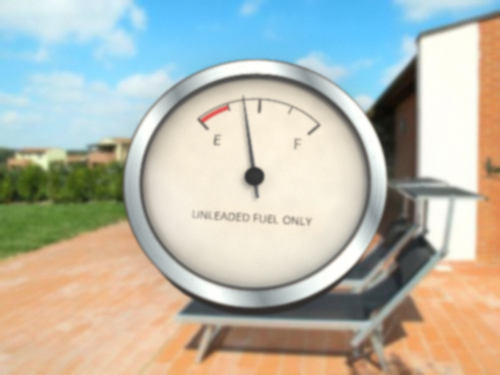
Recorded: 0.375
